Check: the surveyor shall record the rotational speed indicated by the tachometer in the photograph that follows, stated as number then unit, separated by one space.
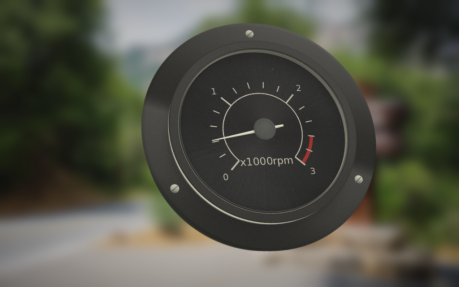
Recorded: 400 rpm
